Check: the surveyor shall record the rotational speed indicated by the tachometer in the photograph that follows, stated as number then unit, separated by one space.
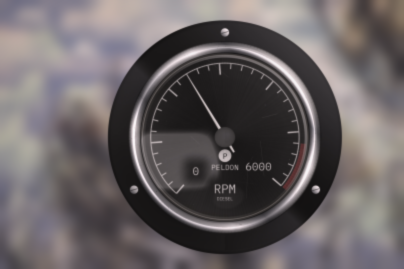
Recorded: 2400 rpm
